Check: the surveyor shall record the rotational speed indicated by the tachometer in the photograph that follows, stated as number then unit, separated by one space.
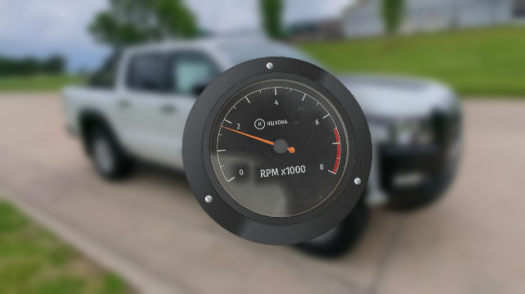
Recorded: 1750 rpm
